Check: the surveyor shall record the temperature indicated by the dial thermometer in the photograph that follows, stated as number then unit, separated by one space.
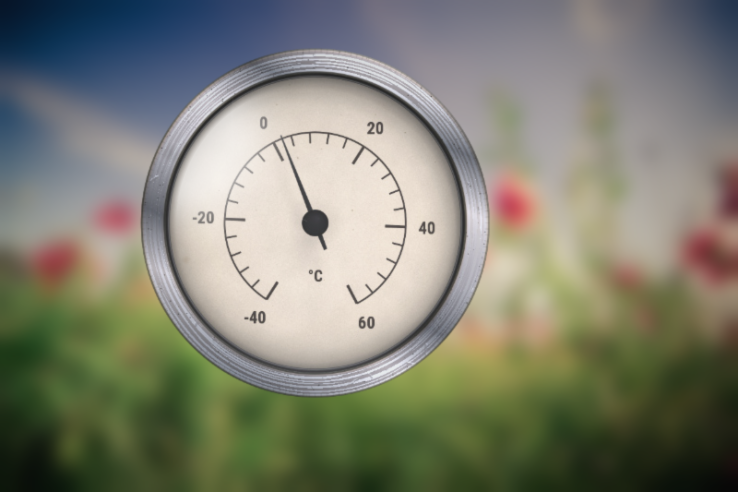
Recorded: 2 °C
